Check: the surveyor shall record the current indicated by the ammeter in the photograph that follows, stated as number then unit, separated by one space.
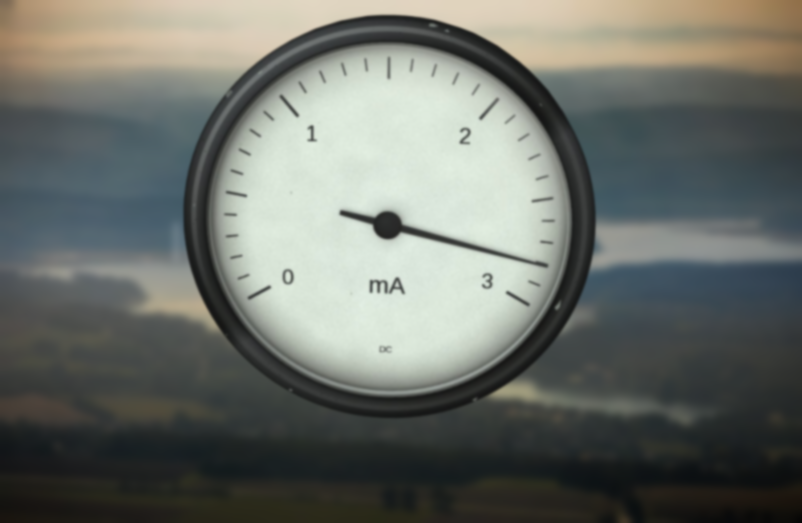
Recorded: 2.8 mA
